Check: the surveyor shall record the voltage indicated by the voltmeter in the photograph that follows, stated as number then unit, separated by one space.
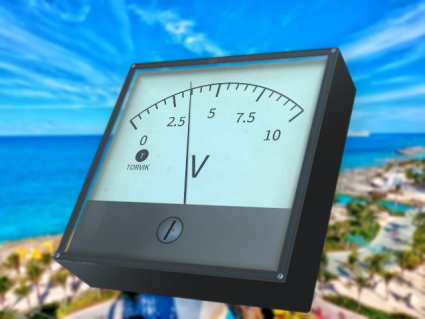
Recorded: 3.5 V
